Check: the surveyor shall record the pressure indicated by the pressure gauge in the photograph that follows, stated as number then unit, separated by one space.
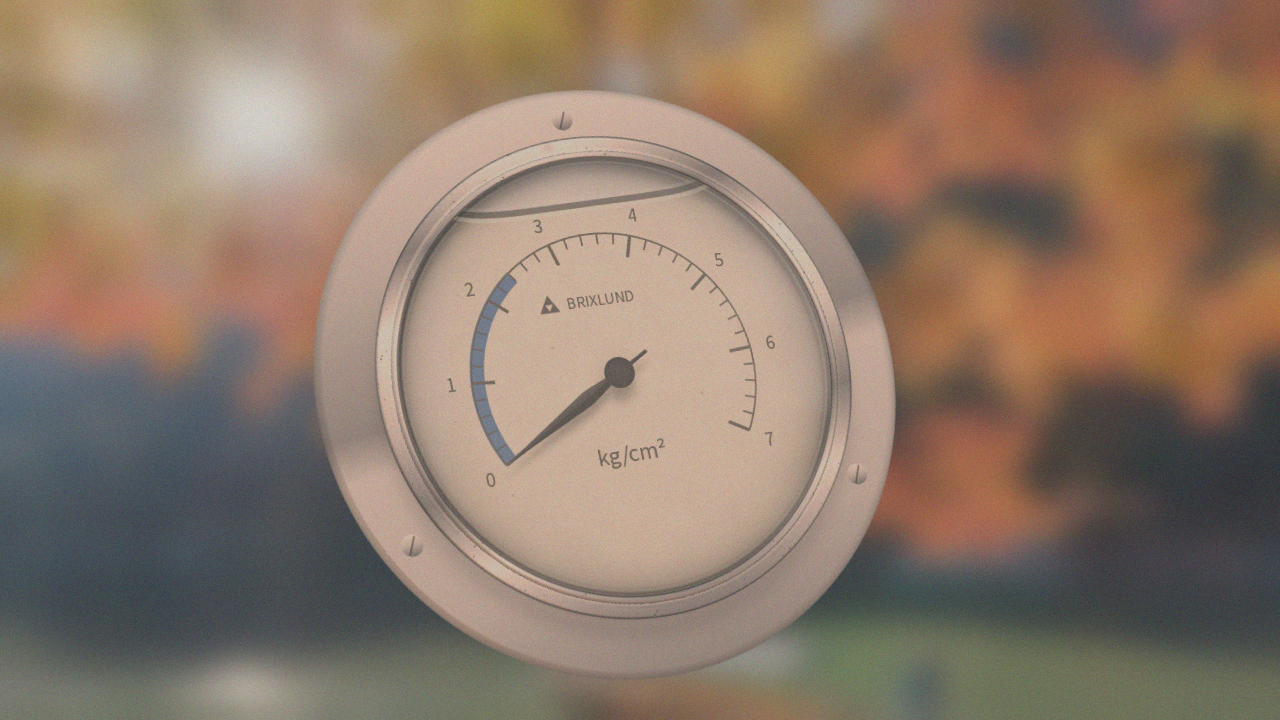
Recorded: 0 kg/cm²
